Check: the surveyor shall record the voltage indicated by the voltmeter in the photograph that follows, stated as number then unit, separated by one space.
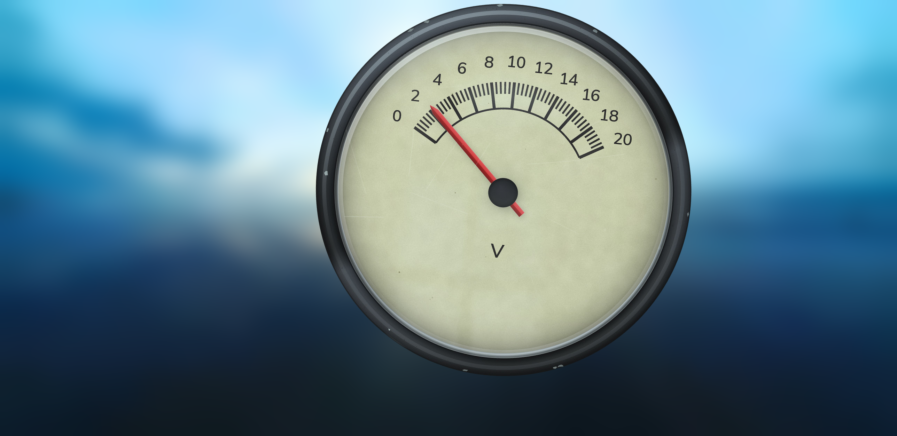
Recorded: 2.4 V
